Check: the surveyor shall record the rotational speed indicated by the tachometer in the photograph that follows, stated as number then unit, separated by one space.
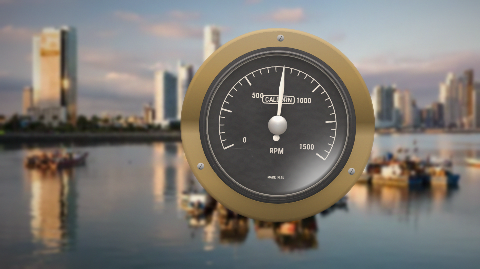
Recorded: 750 rpm
